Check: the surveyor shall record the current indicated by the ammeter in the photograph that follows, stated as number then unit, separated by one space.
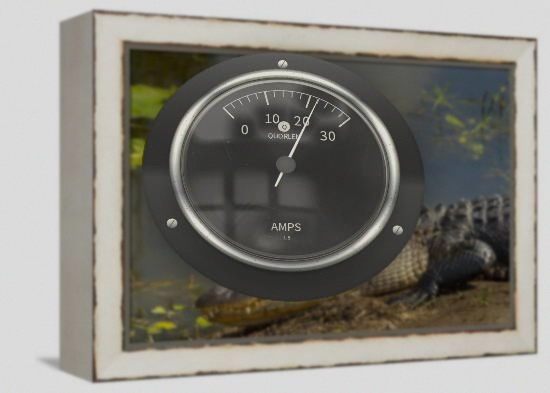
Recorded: 22 A
